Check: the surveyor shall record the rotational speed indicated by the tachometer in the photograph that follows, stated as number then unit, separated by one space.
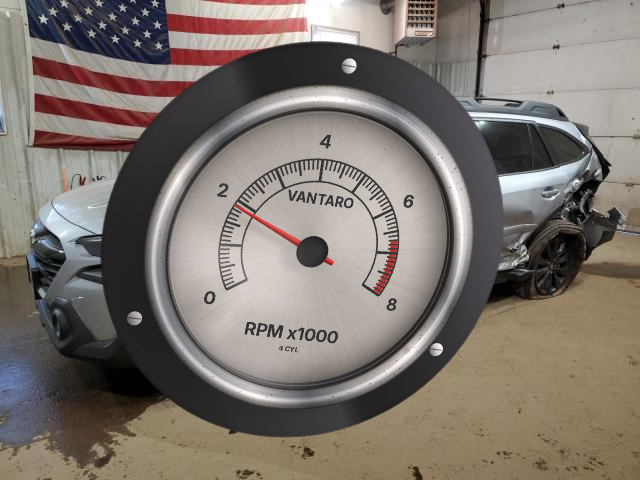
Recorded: 1900 rpm
